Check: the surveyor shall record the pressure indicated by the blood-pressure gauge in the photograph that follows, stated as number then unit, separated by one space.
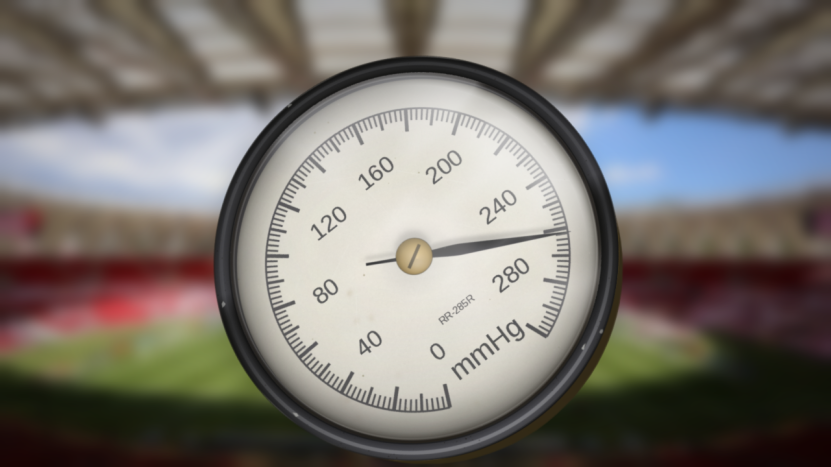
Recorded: 262 mmHg
